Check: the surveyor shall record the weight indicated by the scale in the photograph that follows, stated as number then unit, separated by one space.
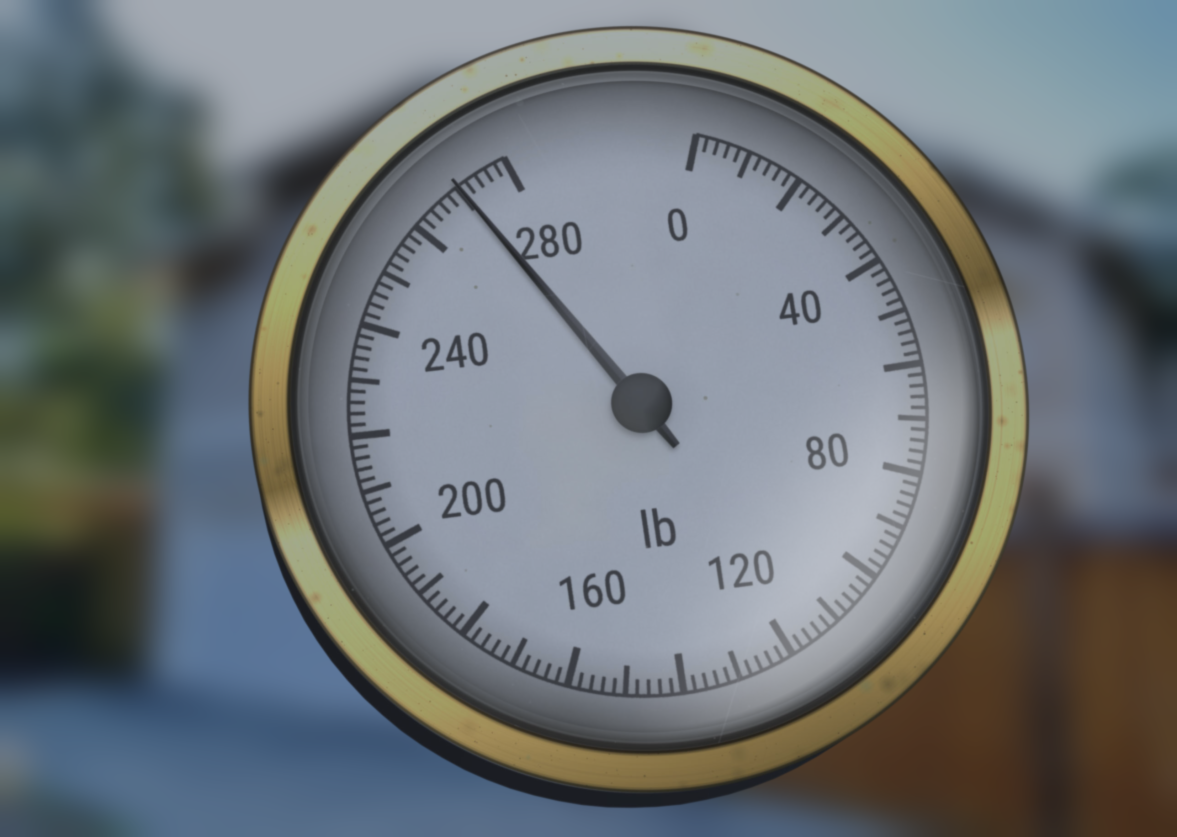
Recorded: 270 lb
